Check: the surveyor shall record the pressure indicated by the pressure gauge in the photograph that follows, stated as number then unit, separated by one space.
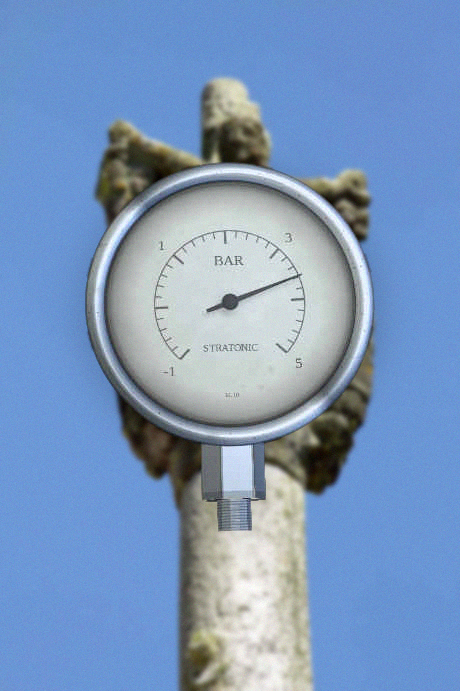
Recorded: 3.6 bar
